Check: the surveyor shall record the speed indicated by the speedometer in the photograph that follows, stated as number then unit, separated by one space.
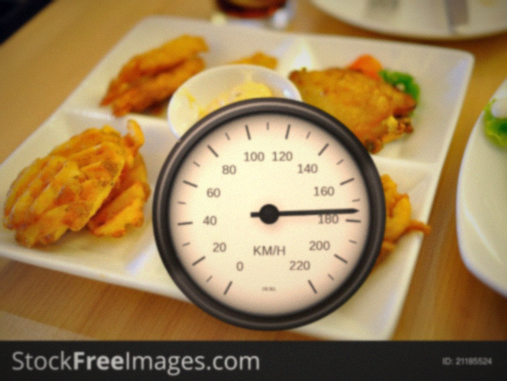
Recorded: 175 km/h
